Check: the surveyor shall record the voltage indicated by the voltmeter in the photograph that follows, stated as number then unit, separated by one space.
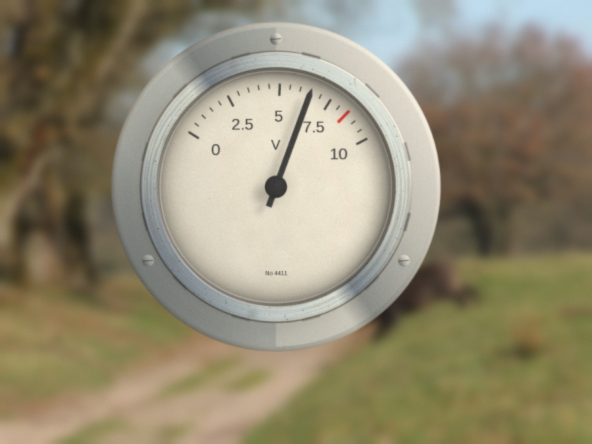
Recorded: 6.5 V
